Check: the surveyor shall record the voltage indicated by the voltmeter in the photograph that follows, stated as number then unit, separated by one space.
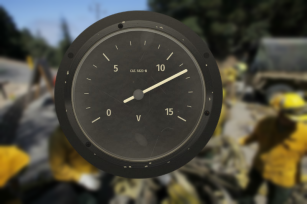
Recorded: 11.5 V
